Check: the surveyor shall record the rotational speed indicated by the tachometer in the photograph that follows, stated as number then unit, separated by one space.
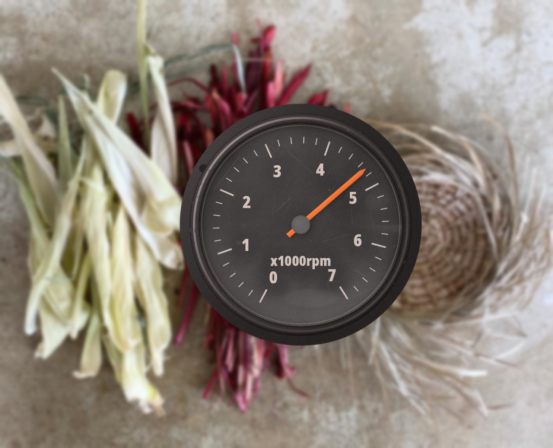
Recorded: 4700 rpm
